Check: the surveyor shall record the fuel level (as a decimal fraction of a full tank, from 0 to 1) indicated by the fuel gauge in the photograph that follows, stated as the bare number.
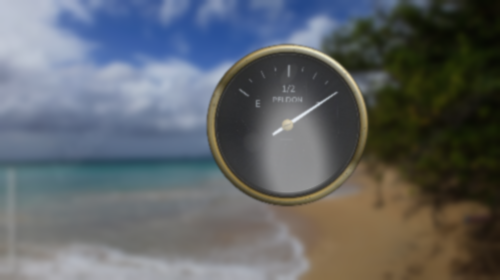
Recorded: 1
